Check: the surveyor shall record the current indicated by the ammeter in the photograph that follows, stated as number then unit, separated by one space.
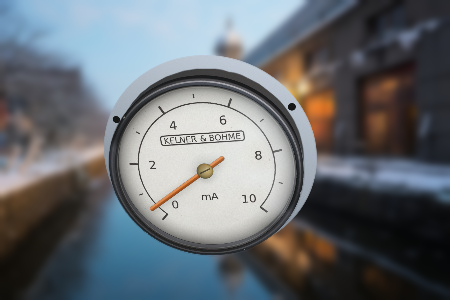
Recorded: 0.5 mA
